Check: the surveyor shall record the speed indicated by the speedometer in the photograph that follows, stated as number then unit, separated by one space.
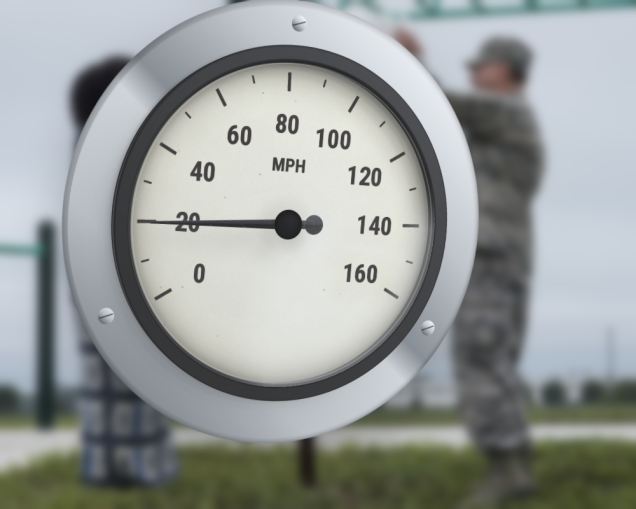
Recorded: 20 mph
